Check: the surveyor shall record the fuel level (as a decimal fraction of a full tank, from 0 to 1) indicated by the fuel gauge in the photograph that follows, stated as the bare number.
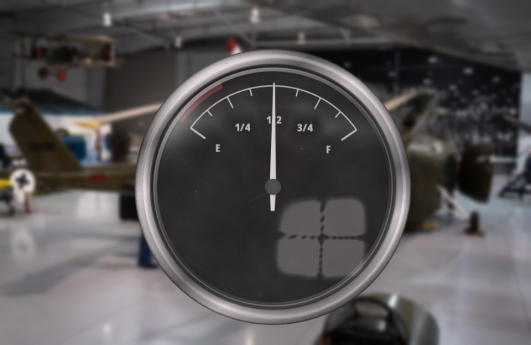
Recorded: 0.5
